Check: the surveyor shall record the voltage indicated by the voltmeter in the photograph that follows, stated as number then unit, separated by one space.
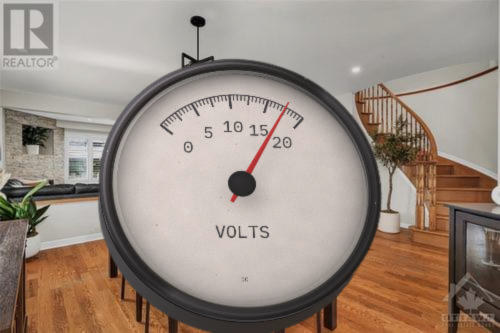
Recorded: 17.5 V
